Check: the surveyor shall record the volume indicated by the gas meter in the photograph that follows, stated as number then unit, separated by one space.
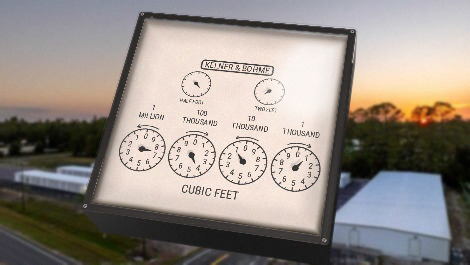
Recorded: 741100 ft³
